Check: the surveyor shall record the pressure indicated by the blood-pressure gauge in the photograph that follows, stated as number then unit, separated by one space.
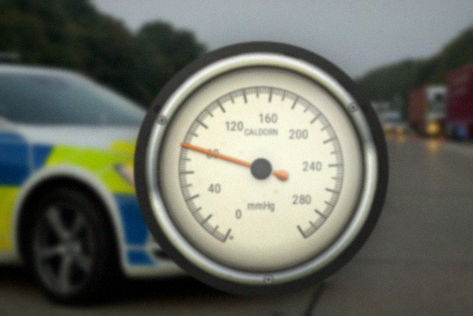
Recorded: 80 mmHg
